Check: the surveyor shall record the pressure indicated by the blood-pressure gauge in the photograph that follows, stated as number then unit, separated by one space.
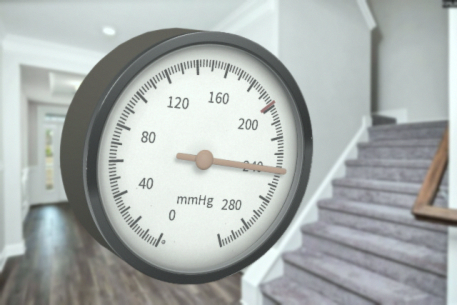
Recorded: 240 mmHg
